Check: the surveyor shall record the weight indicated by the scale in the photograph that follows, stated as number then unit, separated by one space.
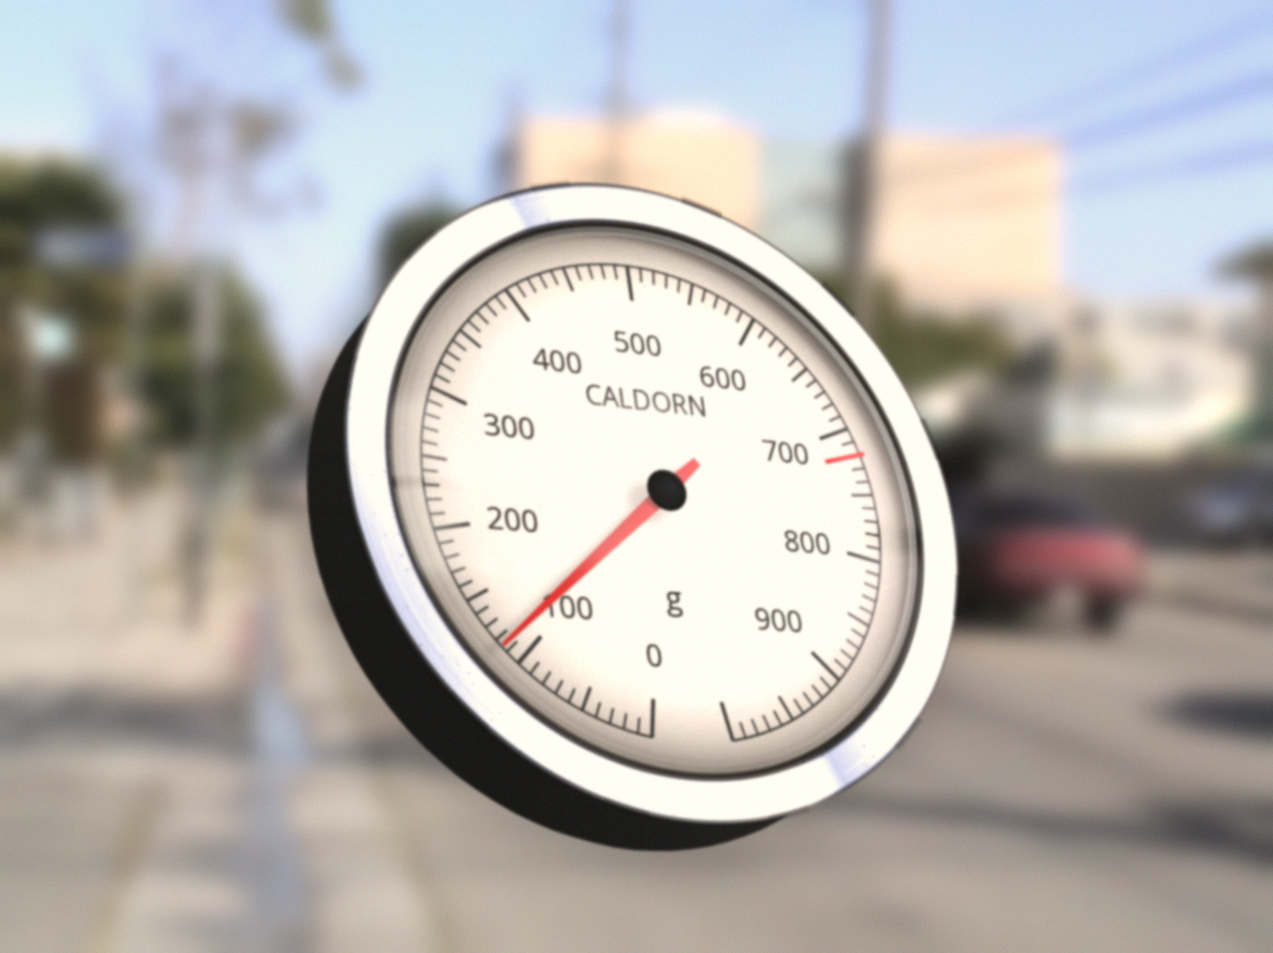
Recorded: 115 g
